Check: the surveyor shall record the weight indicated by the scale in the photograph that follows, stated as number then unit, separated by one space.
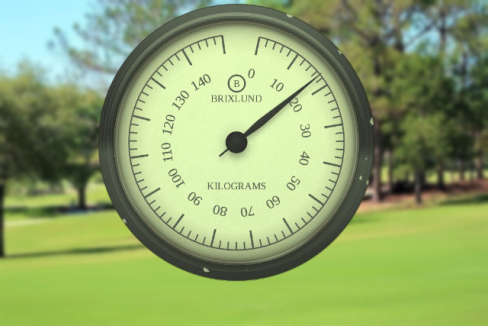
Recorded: 17 kg
